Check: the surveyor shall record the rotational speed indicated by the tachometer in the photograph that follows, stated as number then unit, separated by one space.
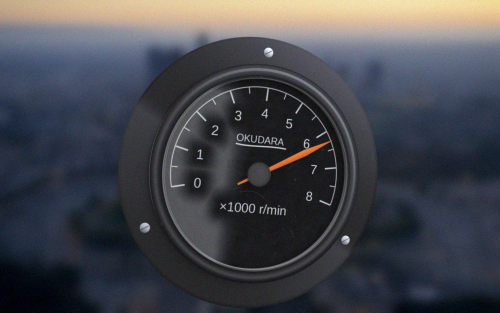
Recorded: 6250 rpm
